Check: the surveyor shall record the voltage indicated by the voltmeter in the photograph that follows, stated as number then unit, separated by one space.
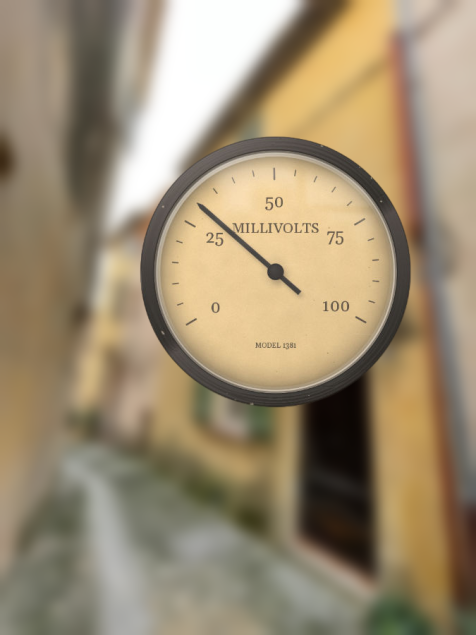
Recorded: 30 mV
